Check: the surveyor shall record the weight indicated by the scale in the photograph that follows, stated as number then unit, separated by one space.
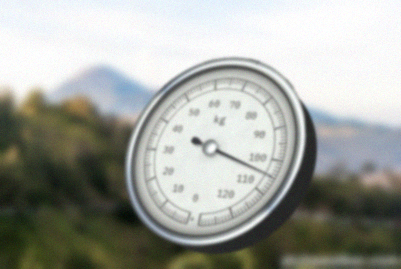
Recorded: 105 kg
